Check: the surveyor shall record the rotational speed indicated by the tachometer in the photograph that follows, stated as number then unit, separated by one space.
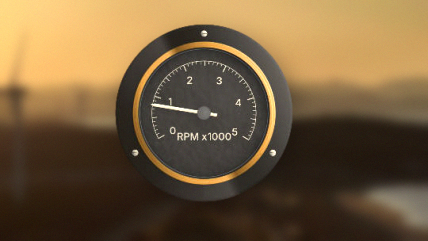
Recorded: 800 rpm
